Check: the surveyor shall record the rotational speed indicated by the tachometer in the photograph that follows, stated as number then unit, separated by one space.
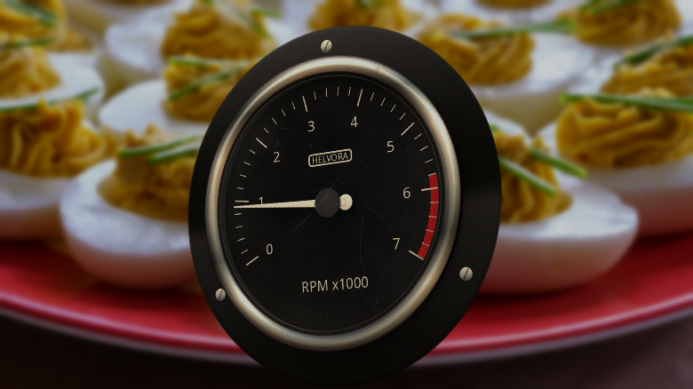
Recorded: 900 rpm
